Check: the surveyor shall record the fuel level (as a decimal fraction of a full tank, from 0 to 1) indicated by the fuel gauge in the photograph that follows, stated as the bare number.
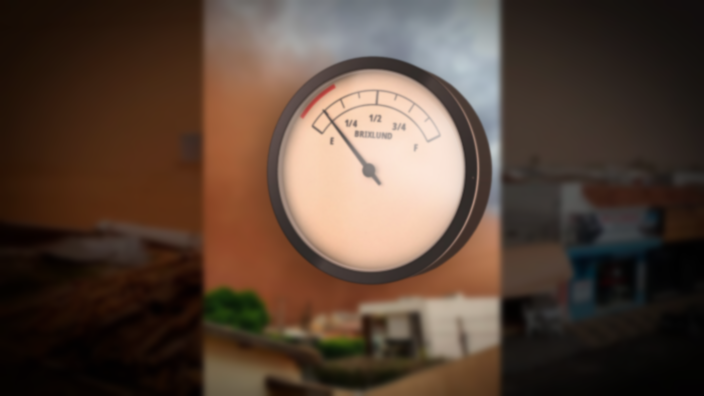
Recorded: 0.125
